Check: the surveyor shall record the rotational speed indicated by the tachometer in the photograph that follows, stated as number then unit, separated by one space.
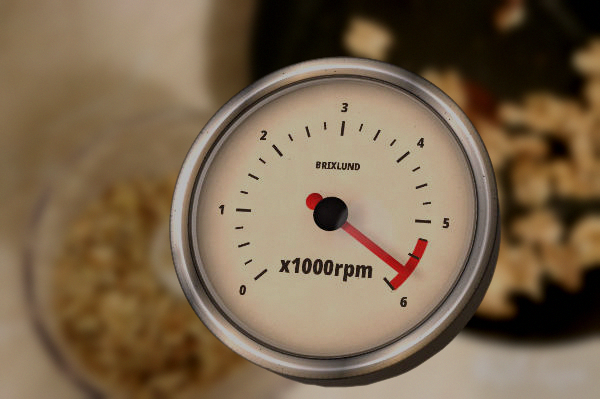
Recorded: 5750 rpm
